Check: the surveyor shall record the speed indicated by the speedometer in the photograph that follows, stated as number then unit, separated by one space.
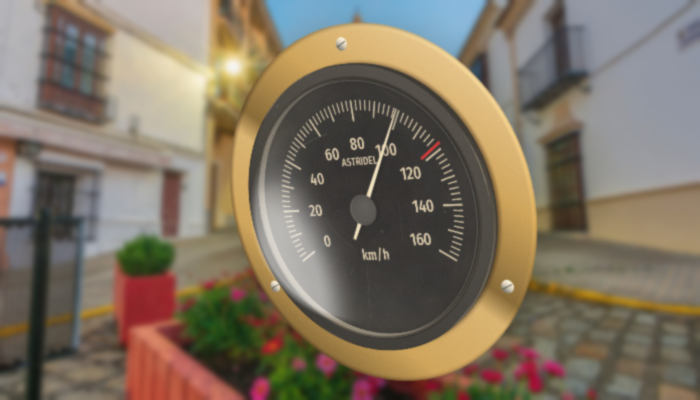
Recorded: 100 km/h
